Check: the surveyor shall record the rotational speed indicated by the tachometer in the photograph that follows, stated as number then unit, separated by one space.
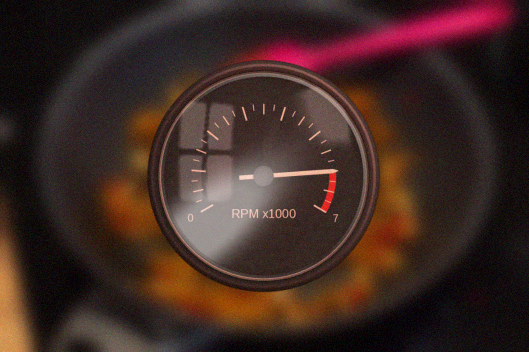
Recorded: 6000 rpm
